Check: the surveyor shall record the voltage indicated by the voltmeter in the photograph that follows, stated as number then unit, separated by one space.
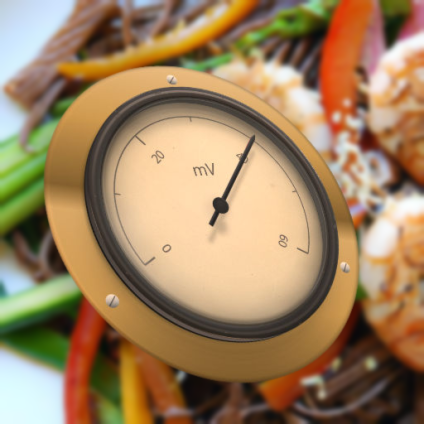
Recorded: 40 mV
